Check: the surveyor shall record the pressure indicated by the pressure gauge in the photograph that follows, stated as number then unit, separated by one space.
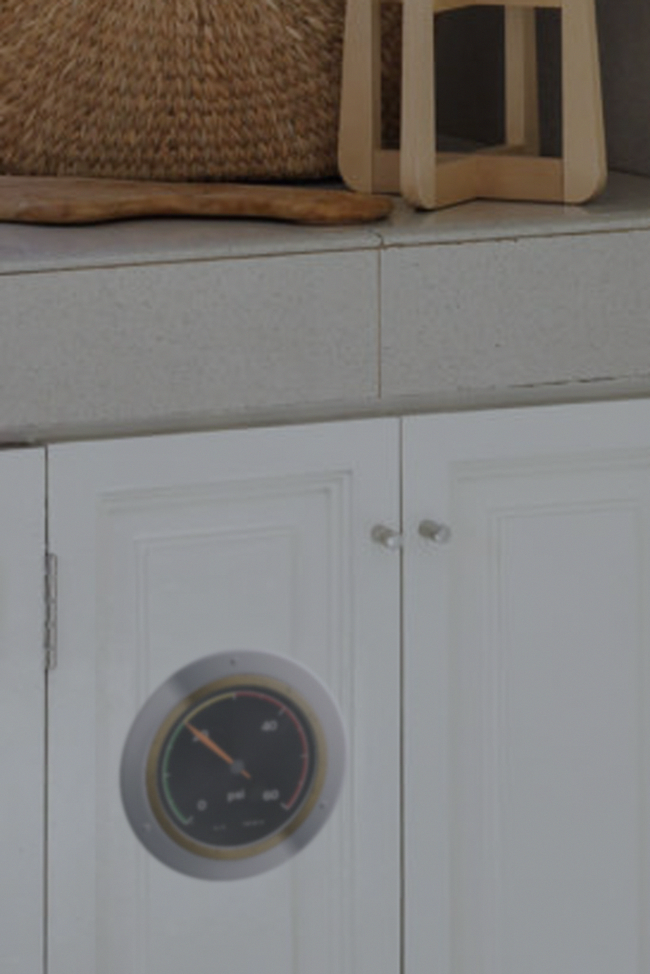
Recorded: 20 psi
